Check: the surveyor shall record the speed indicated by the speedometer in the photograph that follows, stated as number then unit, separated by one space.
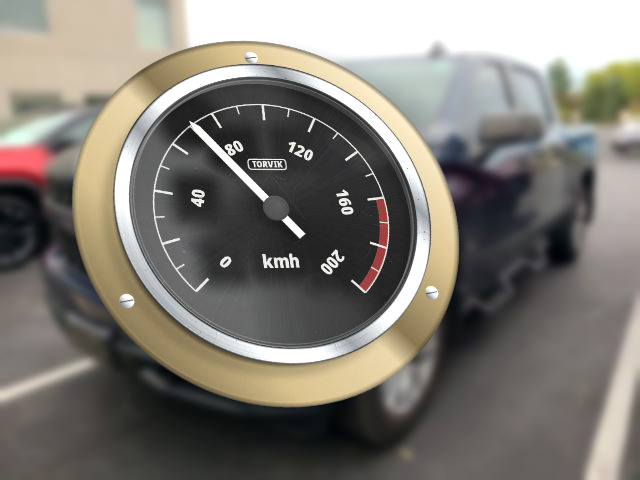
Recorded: 70 km/h
